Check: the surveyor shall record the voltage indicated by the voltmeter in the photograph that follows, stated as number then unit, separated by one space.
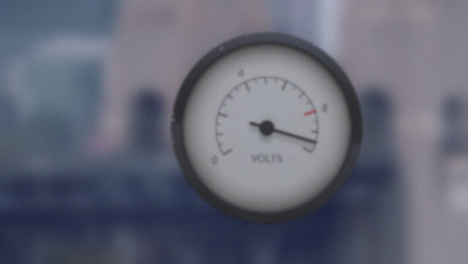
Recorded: 9.5 V
